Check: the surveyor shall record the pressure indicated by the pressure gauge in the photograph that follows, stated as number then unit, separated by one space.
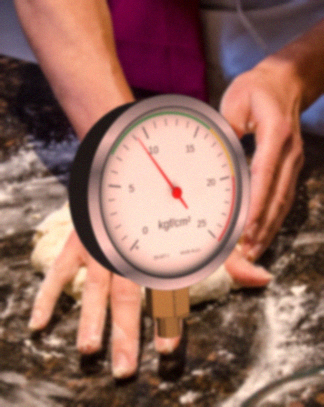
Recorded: 9 kg/cm²
